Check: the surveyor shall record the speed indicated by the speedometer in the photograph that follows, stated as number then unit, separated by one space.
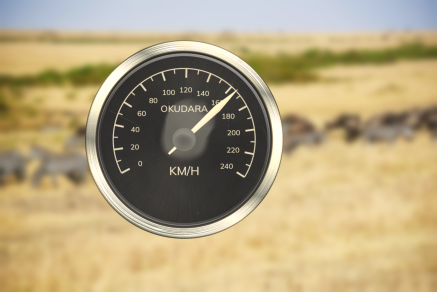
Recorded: 165 km/h
